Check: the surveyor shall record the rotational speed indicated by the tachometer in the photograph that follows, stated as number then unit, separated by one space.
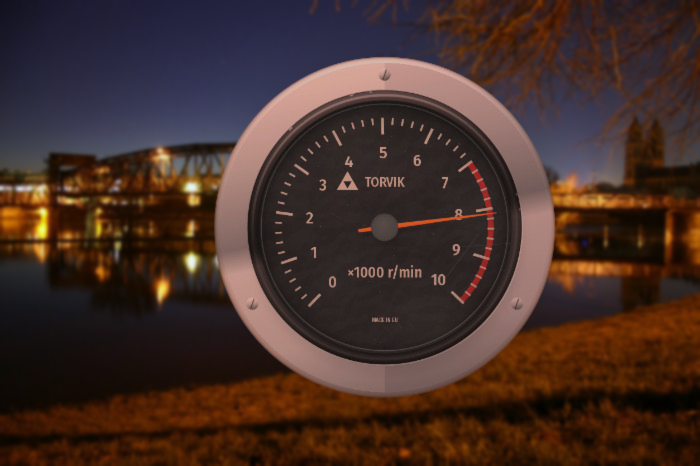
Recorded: 8100 rpm
